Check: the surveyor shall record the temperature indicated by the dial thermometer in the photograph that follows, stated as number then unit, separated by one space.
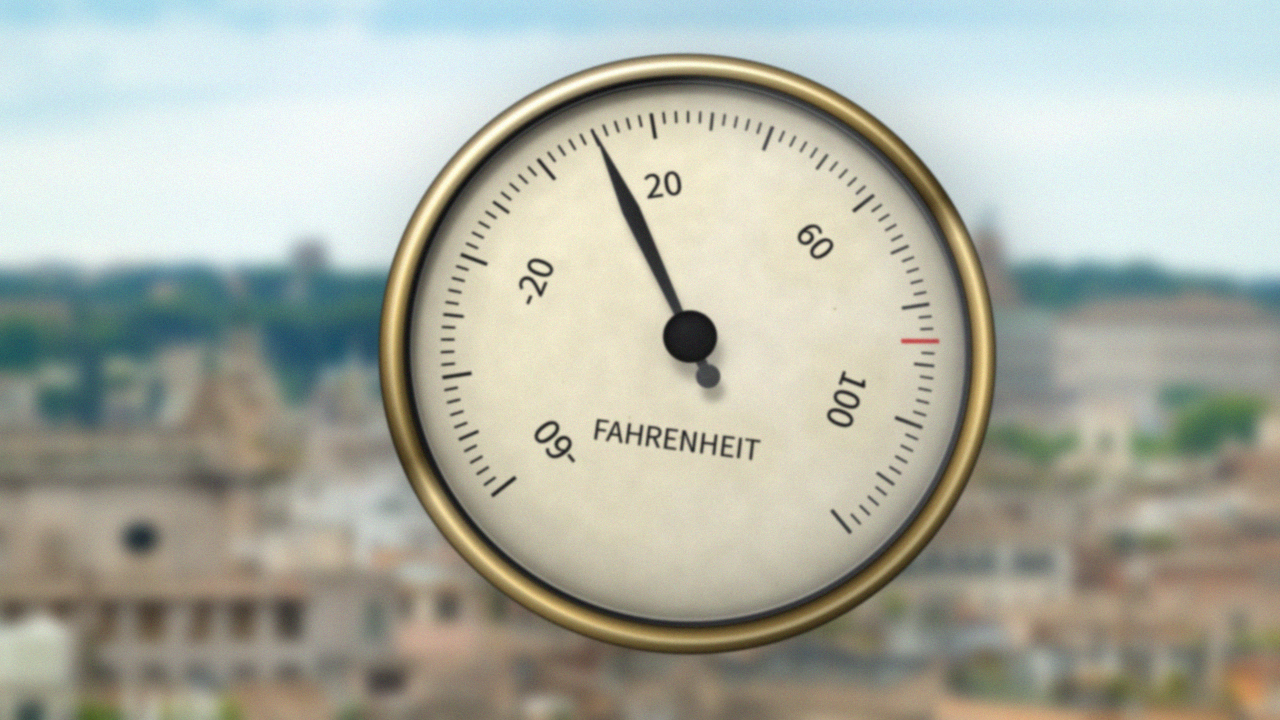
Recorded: 10 °F
